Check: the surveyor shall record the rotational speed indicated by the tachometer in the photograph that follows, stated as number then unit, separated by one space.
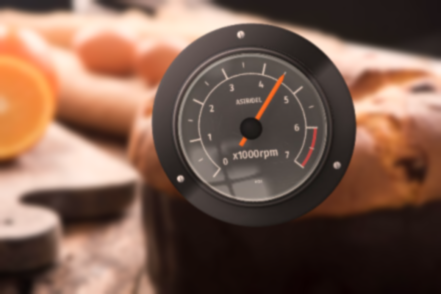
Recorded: 4500 rpm
